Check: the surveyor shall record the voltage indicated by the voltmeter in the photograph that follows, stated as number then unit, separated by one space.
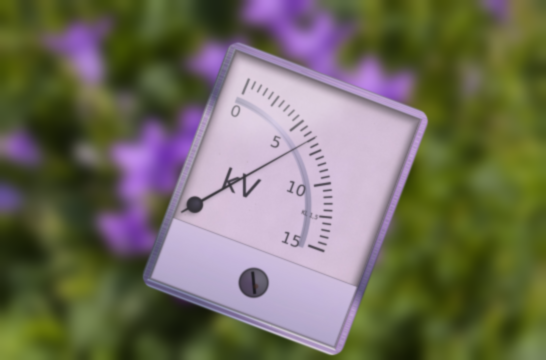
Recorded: 6.5 kV
